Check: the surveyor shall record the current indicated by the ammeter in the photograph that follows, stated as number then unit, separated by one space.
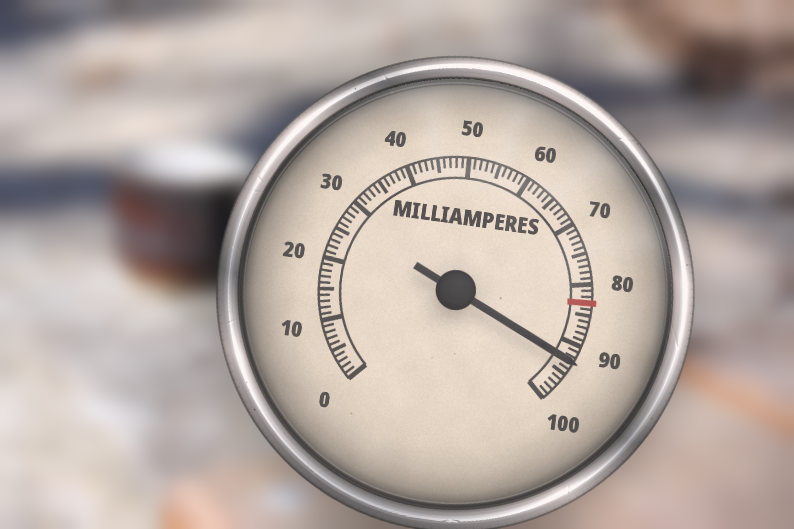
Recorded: 93 mA
